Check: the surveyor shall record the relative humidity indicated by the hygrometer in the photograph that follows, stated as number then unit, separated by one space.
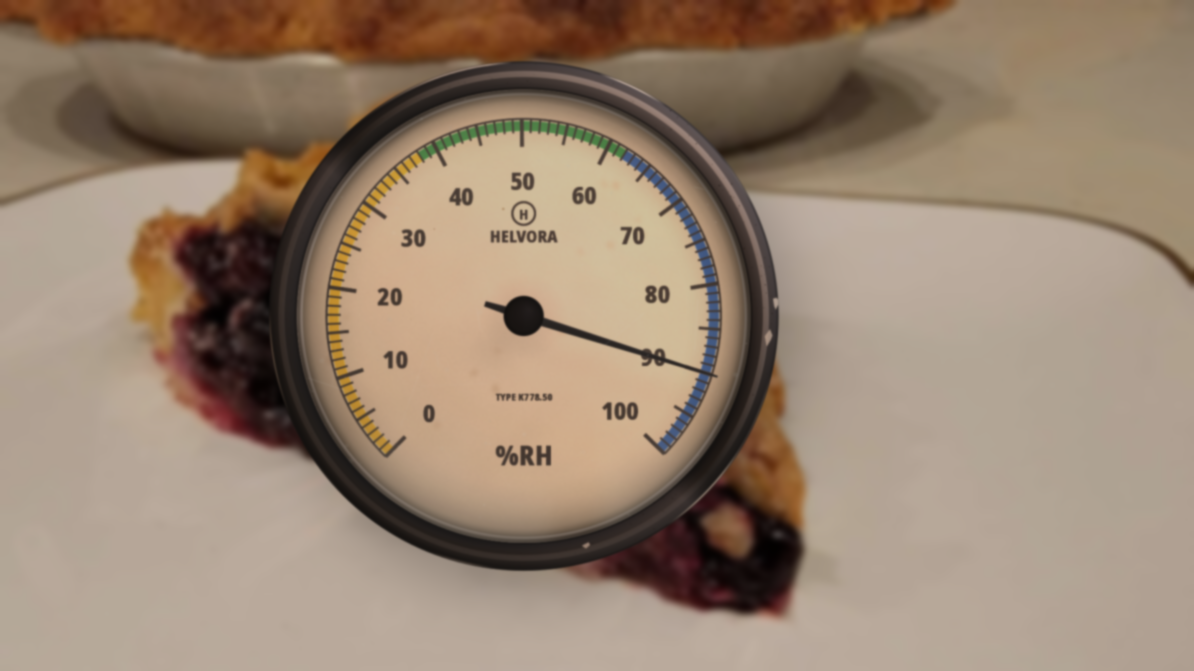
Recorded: 90 %
